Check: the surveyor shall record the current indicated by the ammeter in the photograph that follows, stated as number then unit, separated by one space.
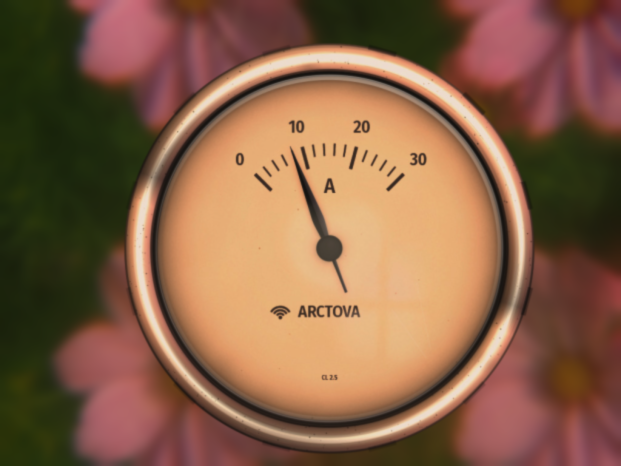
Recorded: 8 A
